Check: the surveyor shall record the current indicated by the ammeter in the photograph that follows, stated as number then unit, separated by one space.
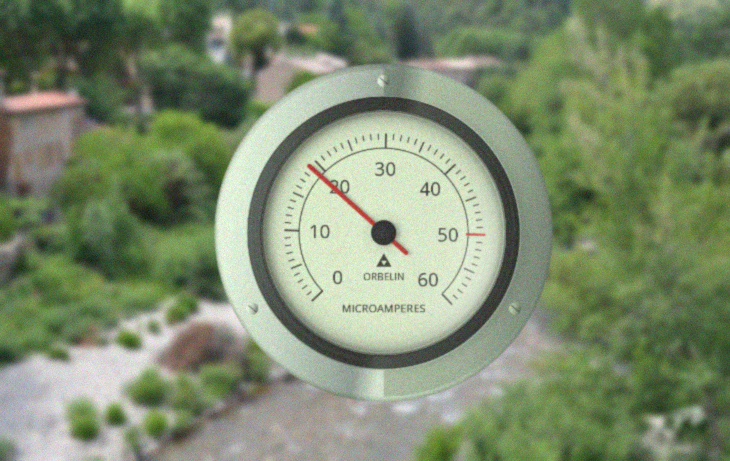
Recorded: 19 µA
